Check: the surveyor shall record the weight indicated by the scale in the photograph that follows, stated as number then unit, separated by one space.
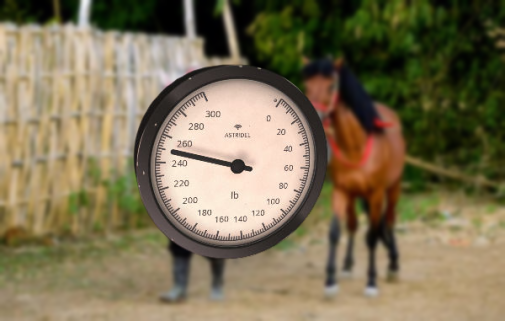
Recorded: 250 lb
